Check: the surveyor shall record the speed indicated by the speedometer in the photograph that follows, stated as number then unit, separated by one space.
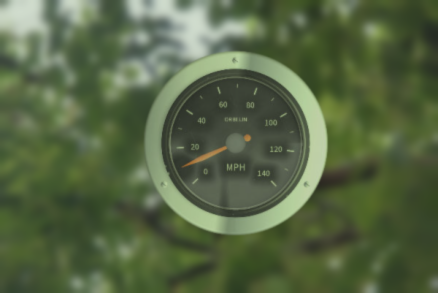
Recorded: 10 mph
